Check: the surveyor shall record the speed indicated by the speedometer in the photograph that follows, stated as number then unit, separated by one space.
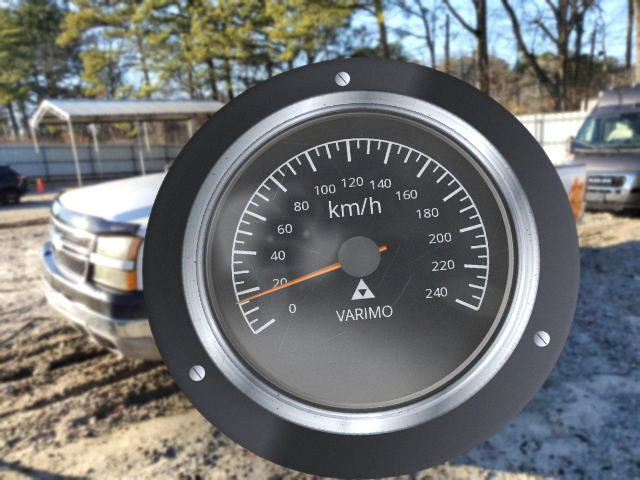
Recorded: 15 km/h
